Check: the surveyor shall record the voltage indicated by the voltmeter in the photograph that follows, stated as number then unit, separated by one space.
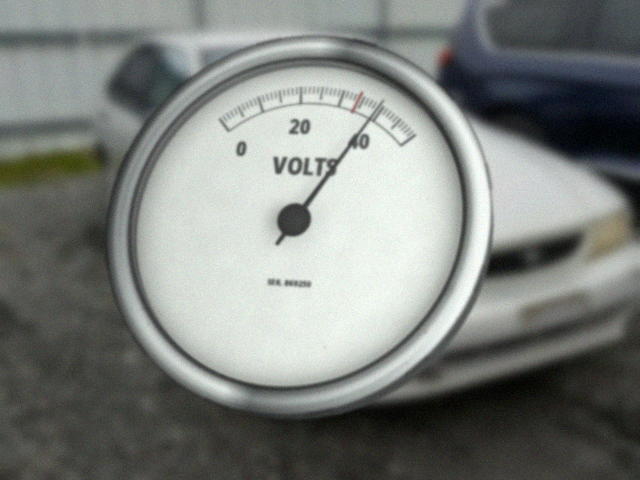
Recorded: 40 V
